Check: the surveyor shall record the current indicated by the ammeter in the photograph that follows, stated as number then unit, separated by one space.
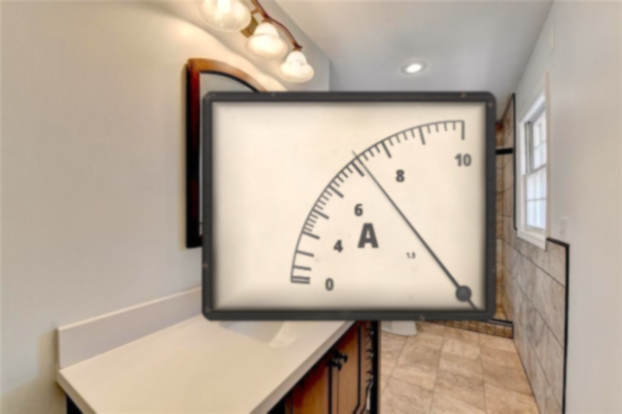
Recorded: 7.2 A
